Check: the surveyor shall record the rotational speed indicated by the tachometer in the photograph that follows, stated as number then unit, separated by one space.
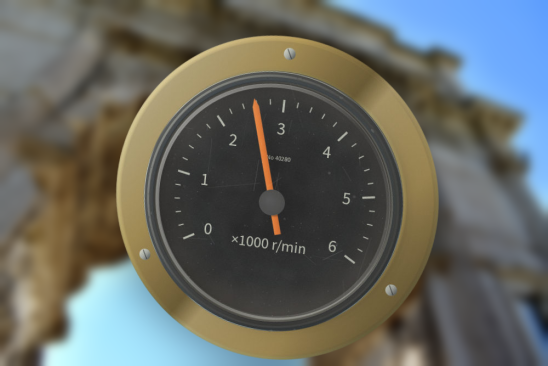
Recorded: 2600 rpm
